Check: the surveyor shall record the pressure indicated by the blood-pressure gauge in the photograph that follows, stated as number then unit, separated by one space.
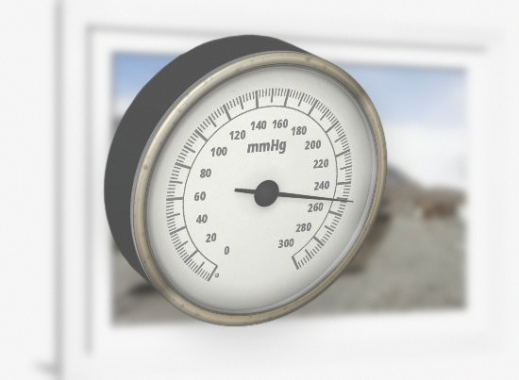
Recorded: 250 mmHg
